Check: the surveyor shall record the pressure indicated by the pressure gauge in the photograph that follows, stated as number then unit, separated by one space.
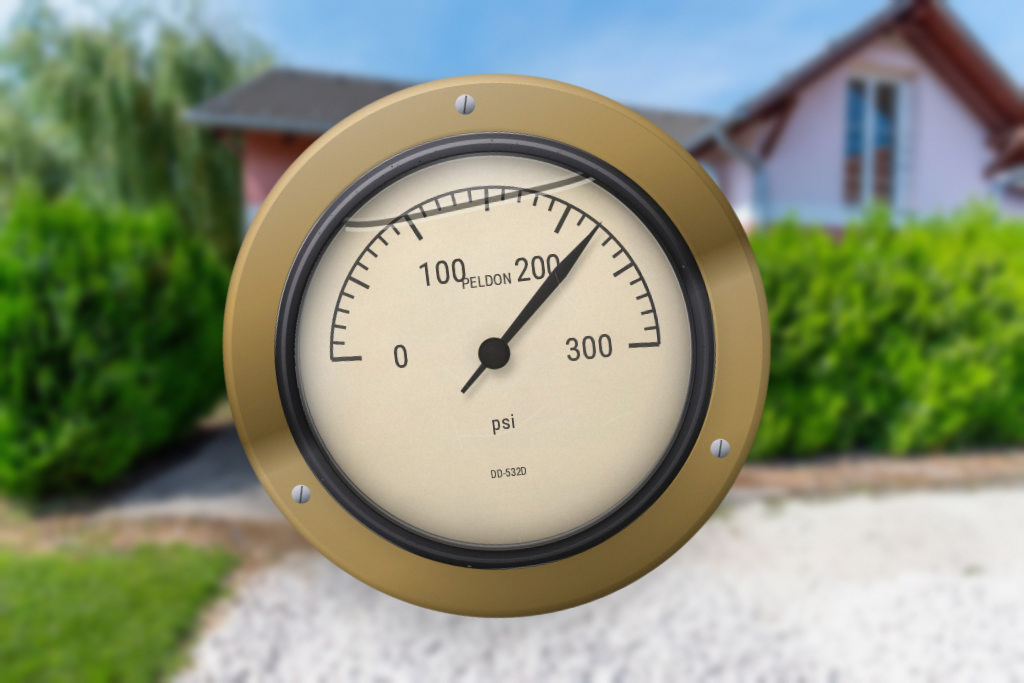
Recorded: 220 psi
